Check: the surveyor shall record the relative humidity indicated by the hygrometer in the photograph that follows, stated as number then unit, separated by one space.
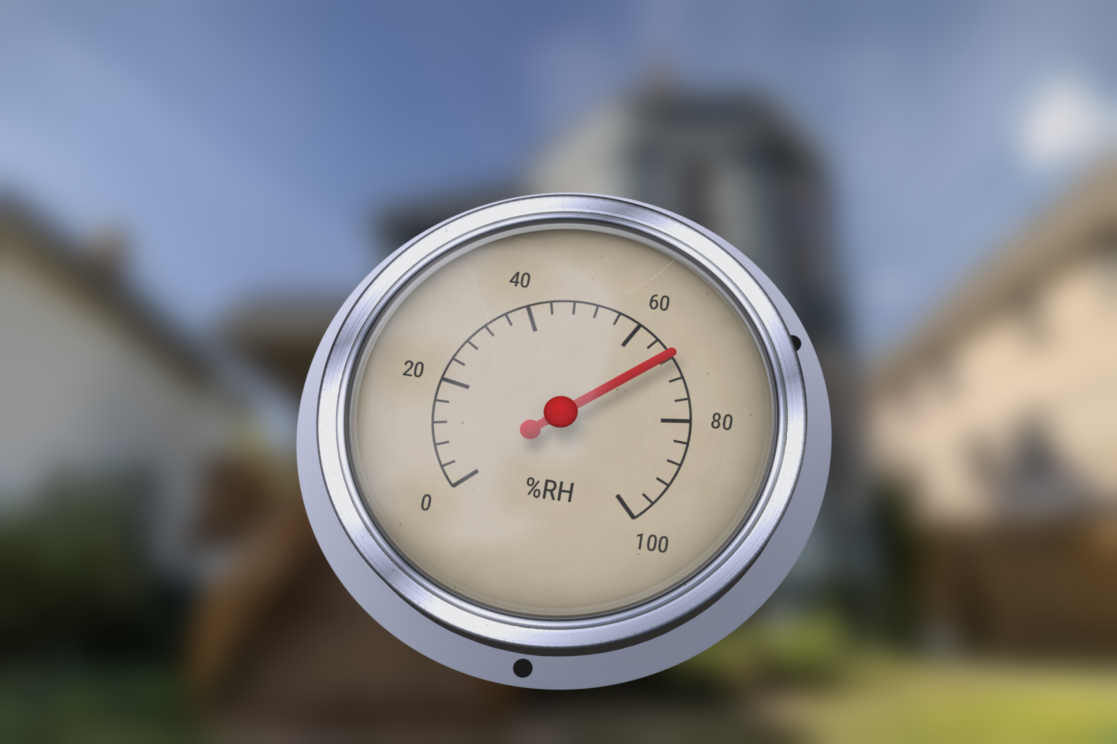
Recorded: 68 %
